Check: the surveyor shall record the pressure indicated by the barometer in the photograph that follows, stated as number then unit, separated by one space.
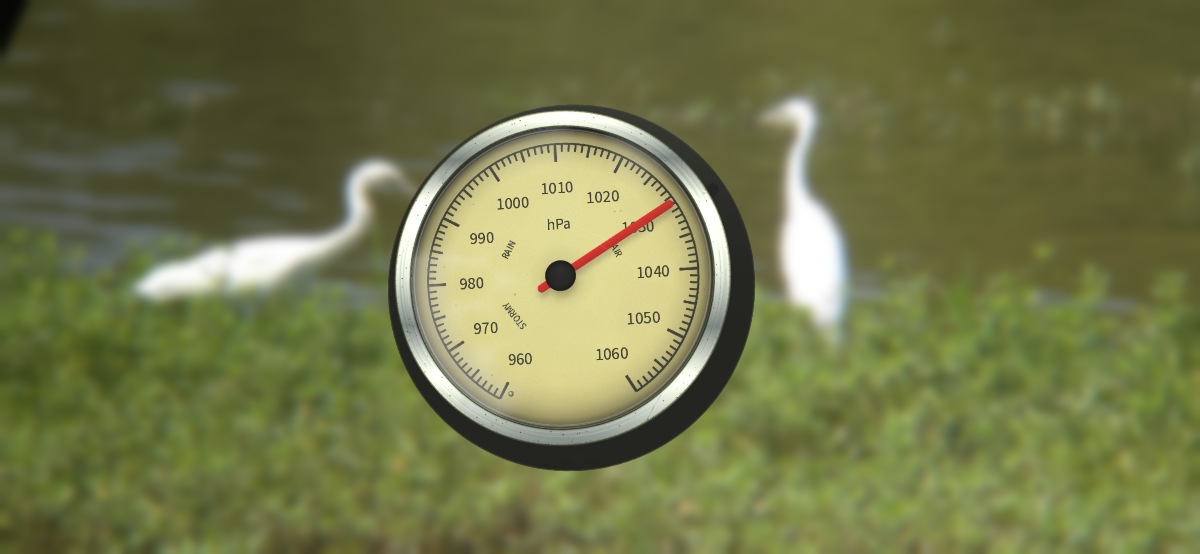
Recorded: 1030 hPa
